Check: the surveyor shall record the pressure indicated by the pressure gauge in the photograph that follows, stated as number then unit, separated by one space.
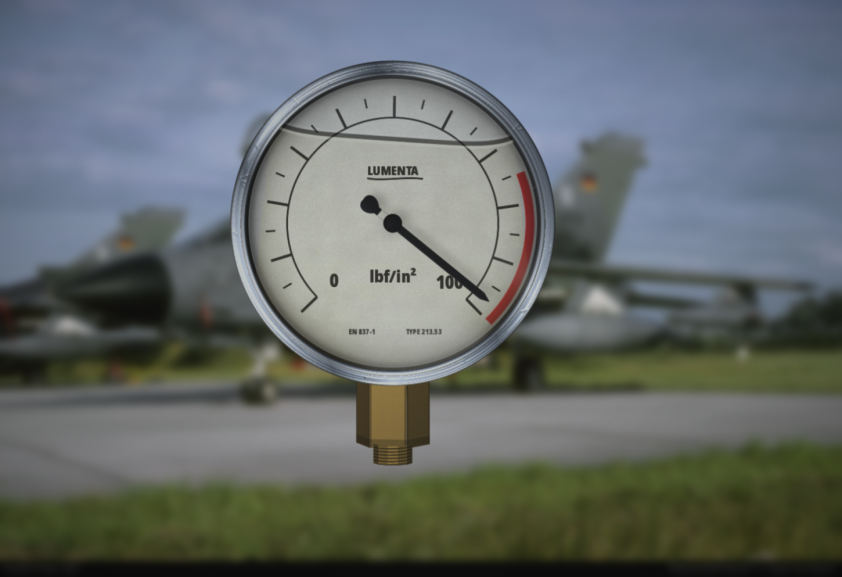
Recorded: 97.5 psi
